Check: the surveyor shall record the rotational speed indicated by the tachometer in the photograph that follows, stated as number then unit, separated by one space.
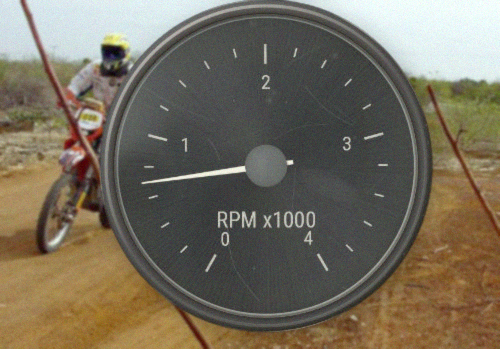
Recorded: 700 rpm
